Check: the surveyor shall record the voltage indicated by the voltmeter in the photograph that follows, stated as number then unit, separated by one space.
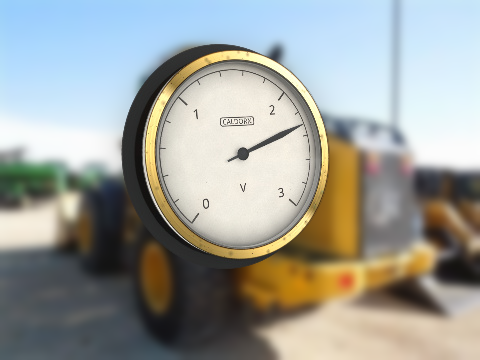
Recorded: 2.3 V
